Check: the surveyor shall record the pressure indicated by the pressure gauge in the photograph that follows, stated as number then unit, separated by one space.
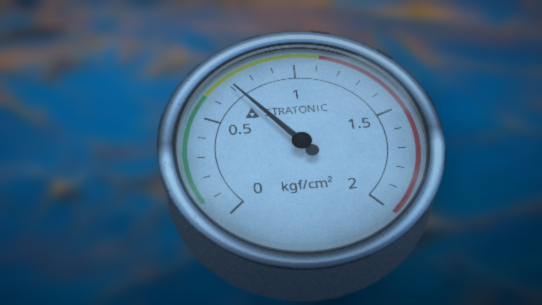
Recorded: 0.7 kg/cm²
